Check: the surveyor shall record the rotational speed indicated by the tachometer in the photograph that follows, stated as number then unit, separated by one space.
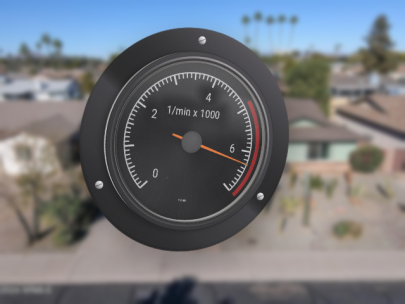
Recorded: 6300 rpm
